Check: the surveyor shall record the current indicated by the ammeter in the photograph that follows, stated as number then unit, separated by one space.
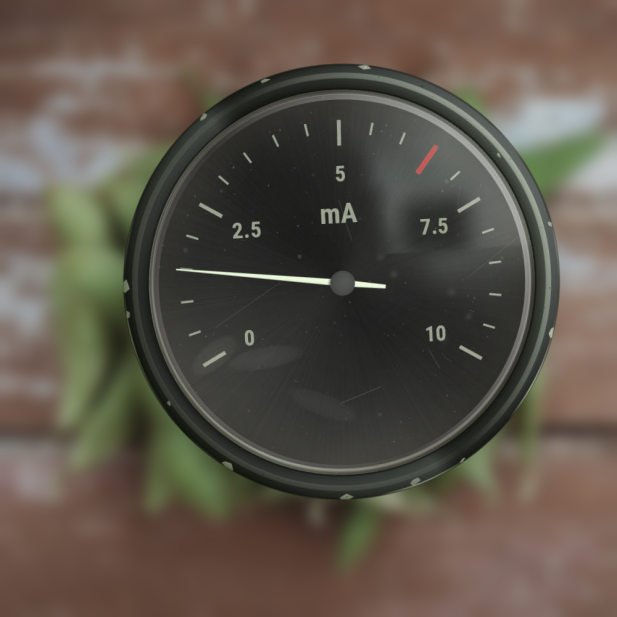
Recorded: 1.5 mA
